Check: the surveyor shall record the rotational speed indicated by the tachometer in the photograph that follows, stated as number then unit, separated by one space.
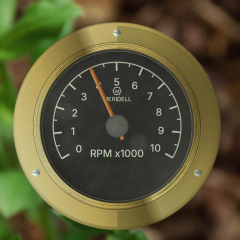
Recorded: 4000 rpm
